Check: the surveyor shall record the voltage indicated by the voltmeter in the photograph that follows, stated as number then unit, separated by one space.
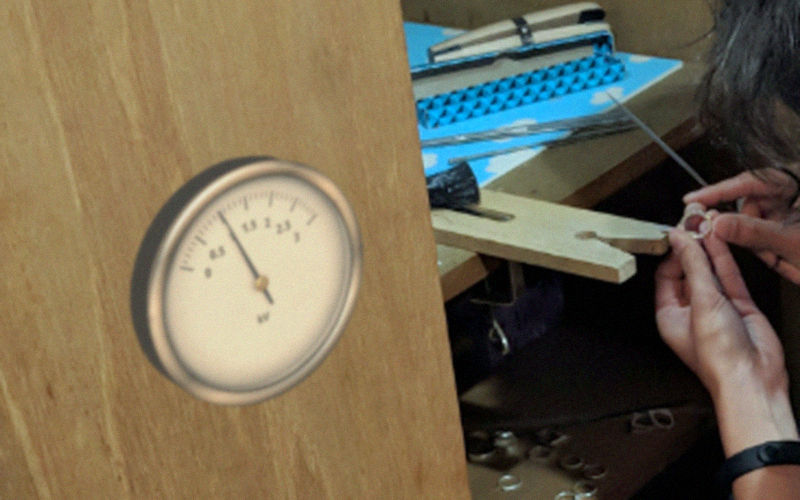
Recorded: 1 kV
